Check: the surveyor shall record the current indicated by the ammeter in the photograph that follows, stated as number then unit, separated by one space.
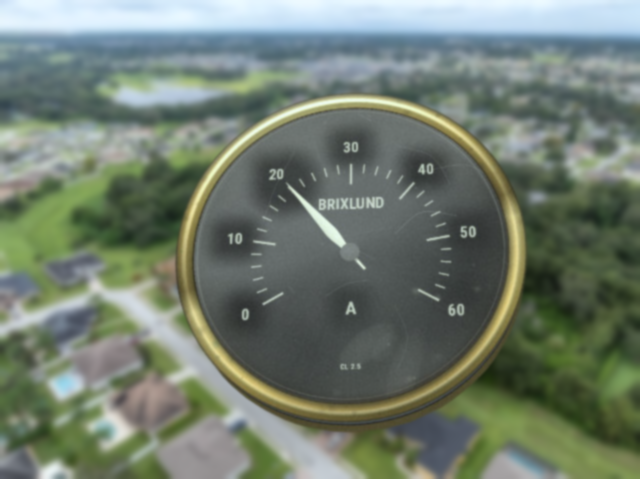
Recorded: 20 A
